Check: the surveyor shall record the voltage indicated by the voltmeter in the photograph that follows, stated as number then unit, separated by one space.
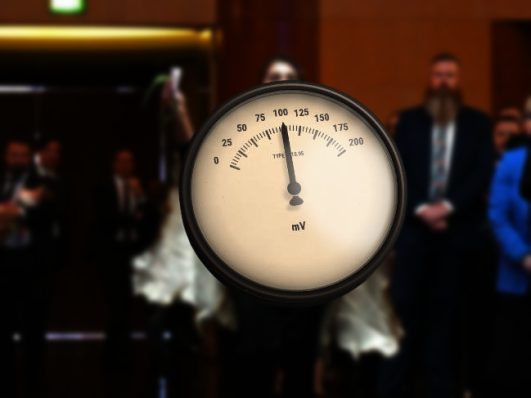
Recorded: 100 mV
